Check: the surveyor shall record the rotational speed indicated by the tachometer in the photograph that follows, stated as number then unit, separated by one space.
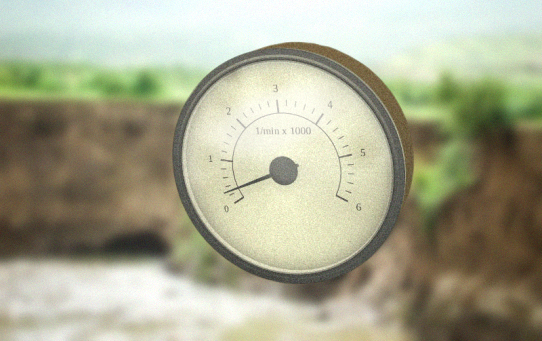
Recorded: 300 rpm
